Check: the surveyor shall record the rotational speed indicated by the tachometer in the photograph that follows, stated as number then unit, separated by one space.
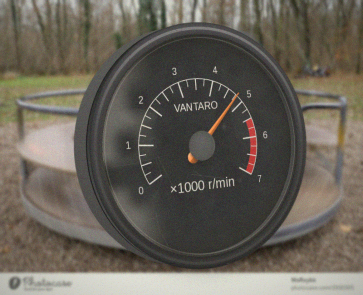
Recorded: 4750 rpm
